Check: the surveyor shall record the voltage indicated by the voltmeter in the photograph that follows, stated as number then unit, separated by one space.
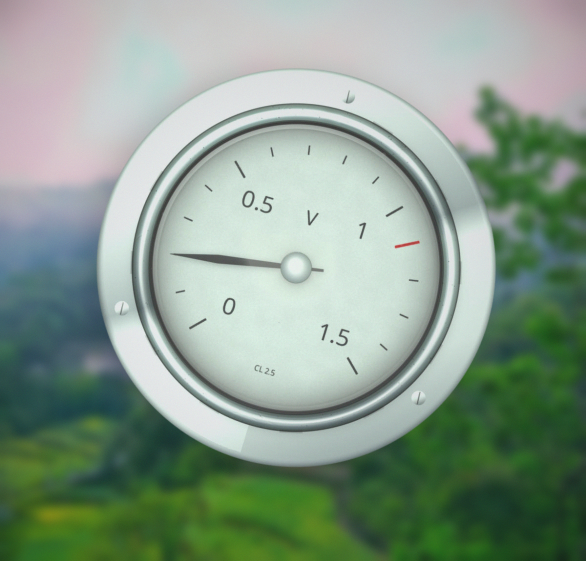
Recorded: 0.2 V
